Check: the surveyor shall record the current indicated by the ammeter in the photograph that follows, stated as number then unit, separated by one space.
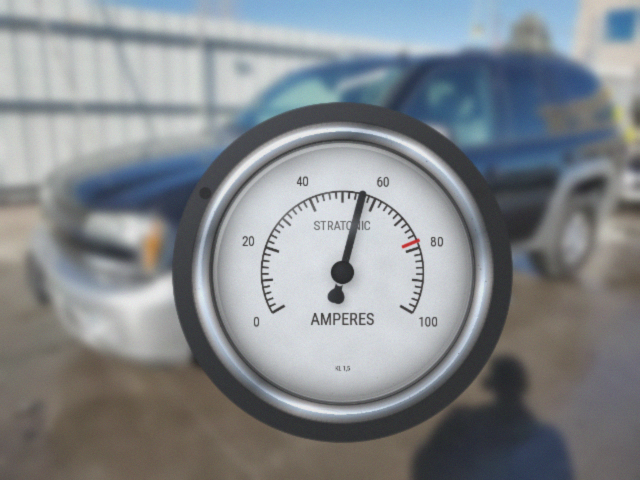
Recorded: 56 A
